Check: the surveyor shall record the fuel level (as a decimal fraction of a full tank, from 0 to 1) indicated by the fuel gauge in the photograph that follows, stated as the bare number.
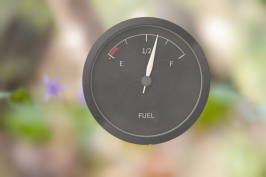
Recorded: 0.625
